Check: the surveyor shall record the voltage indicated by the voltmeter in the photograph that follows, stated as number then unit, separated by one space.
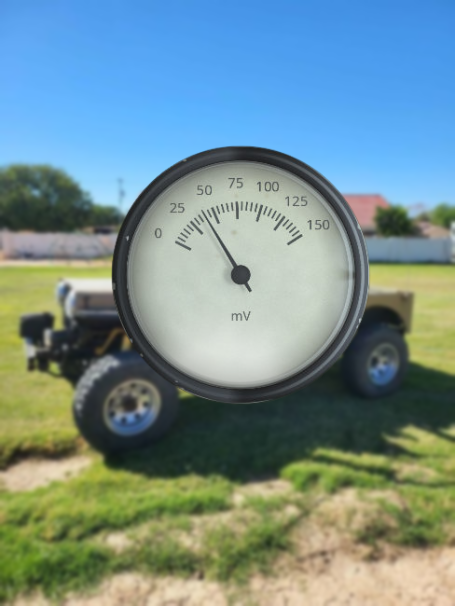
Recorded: 40 mV
